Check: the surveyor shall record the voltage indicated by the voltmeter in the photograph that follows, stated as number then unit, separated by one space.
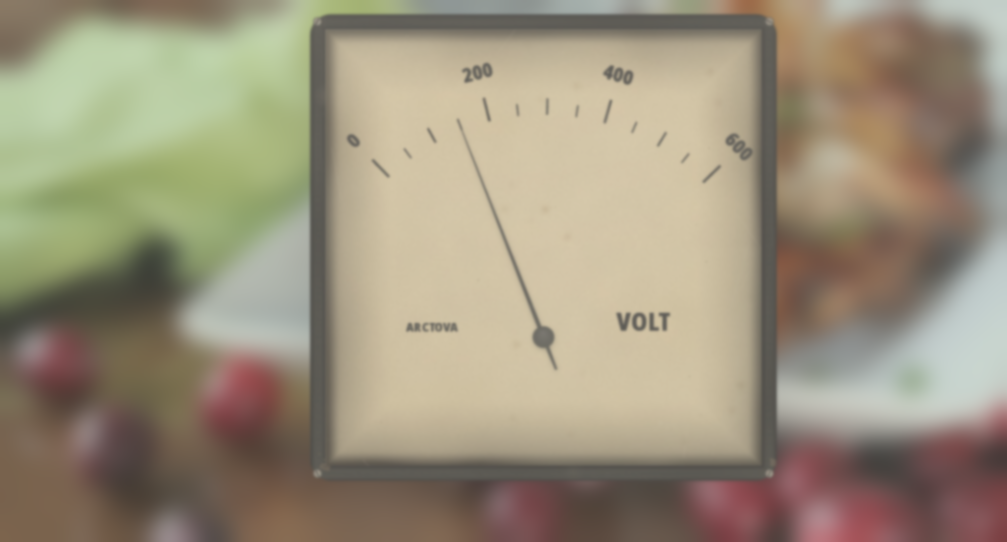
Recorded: 150 V
